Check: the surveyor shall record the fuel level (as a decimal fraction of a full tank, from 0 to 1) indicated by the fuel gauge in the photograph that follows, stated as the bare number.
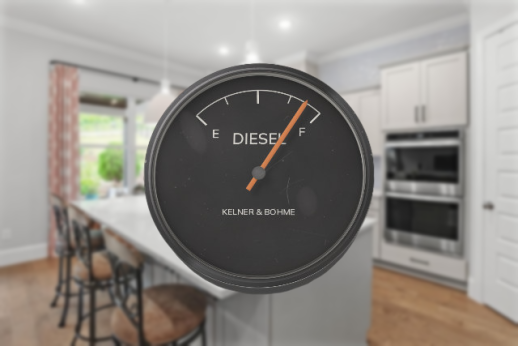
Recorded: 0.875
